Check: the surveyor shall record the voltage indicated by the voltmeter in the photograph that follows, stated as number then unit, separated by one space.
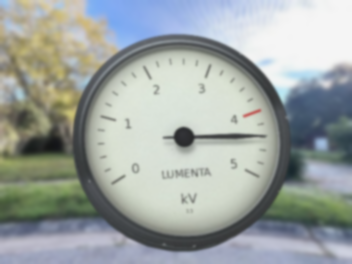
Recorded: 4.4 kV
